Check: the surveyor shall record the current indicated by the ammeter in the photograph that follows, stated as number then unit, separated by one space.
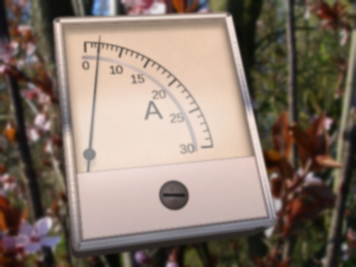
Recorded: 5 A
